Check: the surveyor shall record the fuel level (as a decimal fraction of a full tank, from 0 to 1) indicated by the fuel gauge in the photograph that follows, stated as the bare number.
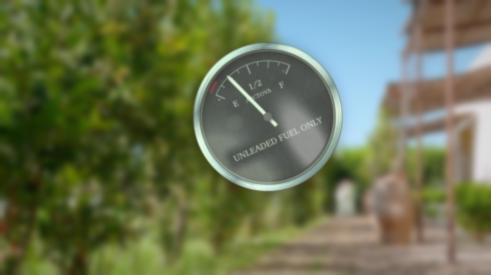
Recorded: 0.25
